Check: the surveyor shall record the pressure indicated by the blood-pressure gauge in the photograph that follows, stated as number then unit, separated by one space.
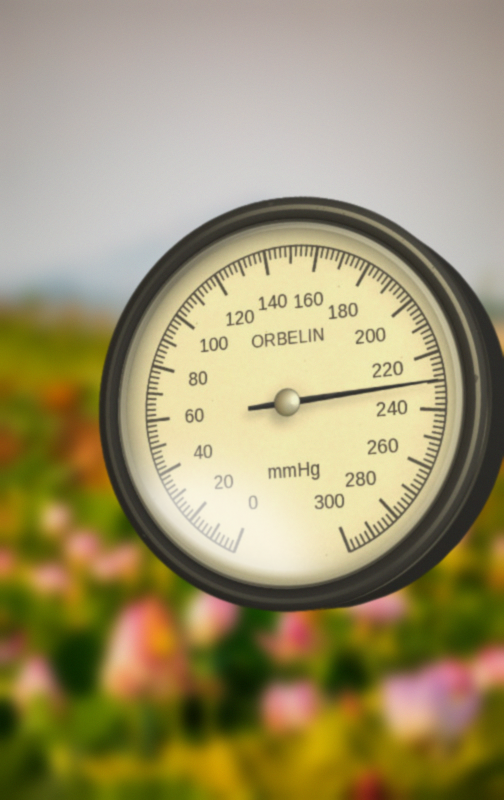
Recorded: 230 mmHg
